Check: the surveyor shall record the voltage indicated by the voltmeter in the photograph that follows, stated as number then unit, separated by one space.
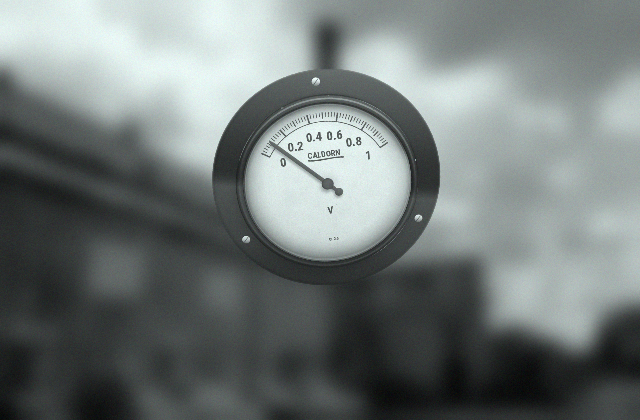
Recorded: 0.1 V
